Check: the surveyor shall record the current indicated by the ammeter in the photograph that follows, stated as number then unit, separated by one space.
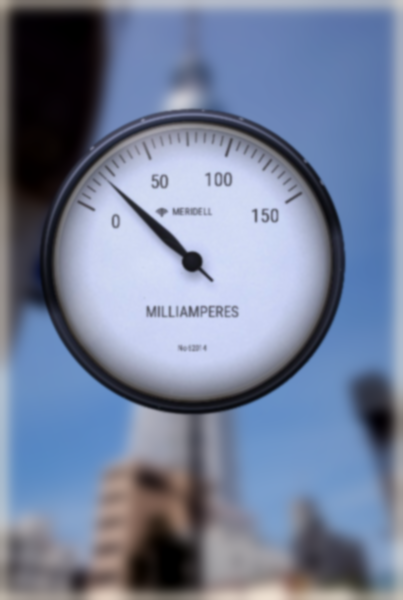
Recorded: 20 mA
